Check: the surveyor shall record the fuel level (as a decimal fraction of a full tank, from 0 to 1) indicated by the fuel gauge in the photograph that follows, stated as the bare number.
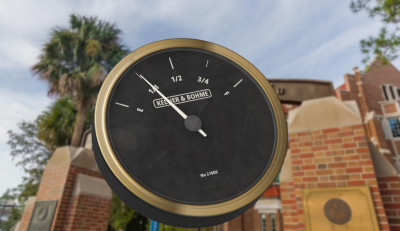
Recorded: 0.25
